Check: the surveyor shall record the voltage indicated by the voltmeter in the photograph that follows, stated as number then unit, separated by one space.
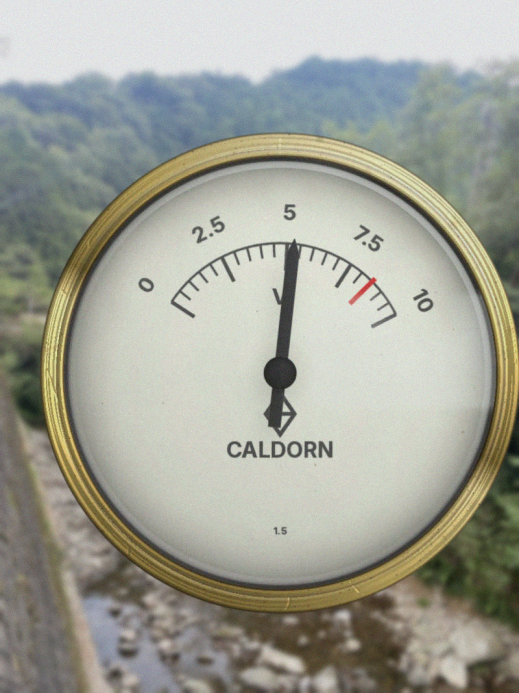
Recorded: 5.25 V
